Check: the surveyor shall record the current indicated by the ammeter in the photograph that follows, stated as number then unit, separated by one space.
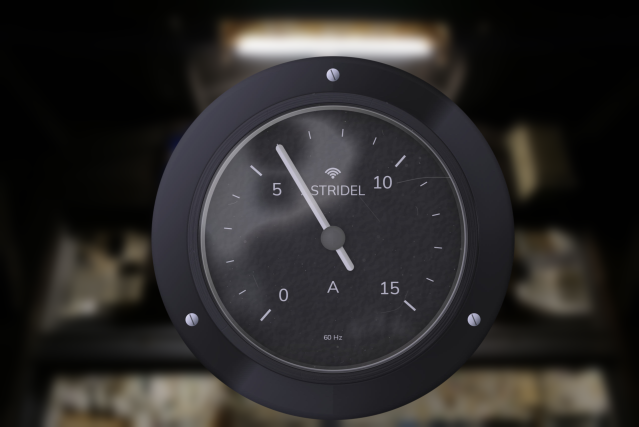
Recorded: 6 A
